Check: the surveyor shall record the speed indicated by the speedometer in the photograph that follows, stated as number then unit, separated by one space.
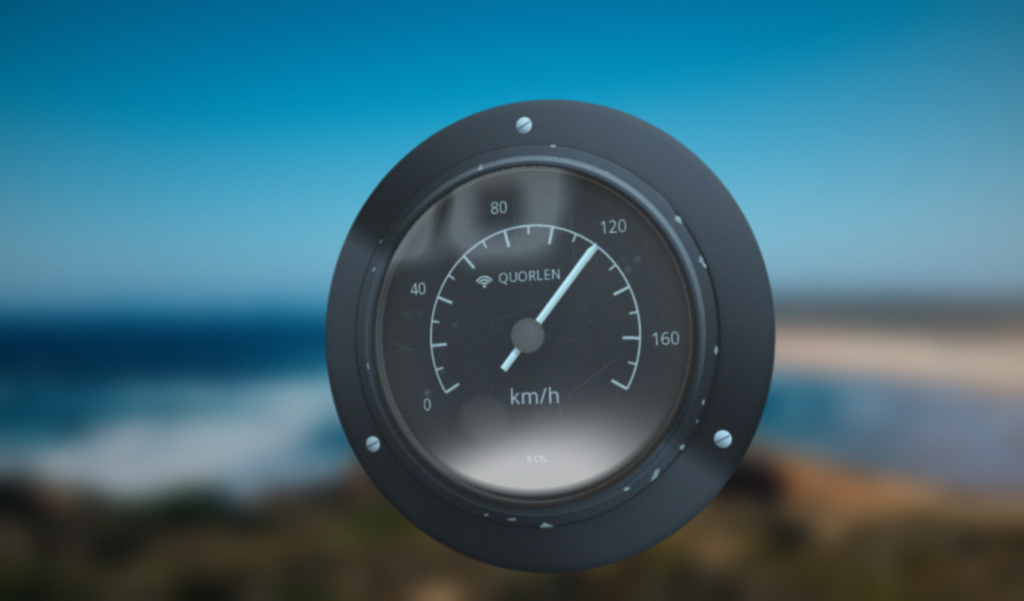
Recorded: 120 km/h
